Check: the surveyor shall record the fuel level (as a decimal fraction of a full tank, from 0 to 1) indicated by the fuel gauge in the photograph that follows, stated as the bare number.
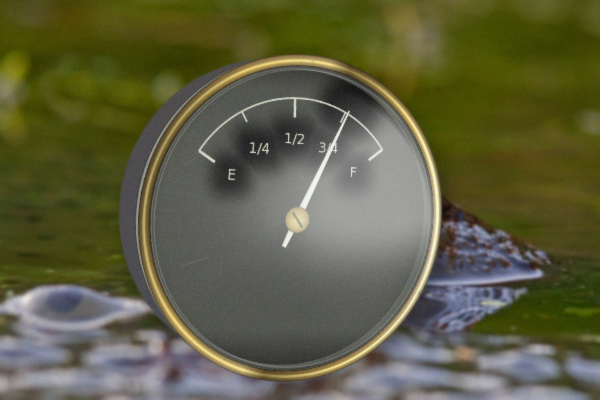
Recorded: 0.75
